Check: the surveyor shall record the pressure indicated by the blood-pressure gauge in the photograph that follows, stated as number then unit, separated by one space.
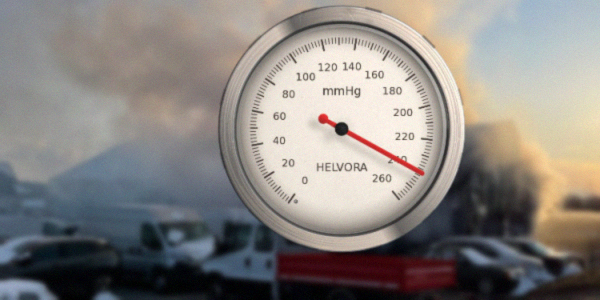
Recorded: 240 mmHg
